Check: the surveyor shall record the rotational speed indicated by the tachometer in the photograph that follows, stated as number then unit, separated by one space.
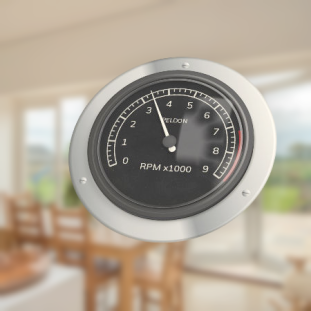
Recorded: 3400 rpm
